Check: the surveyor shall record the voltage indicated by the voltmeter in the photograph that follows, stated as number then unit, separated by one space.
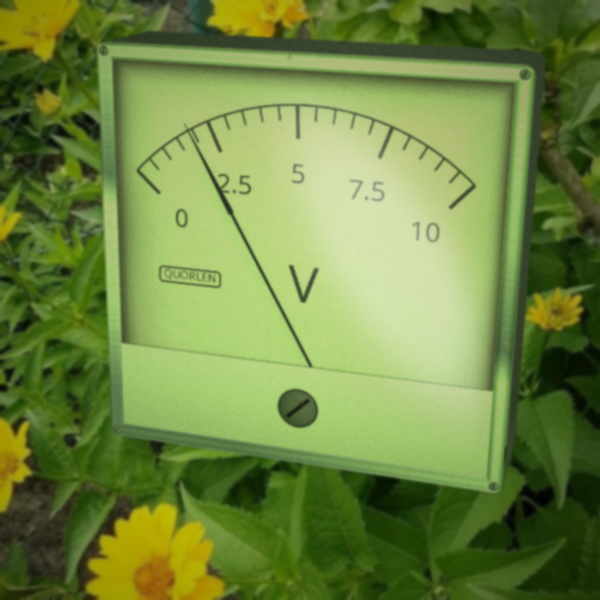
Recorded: 2 V
